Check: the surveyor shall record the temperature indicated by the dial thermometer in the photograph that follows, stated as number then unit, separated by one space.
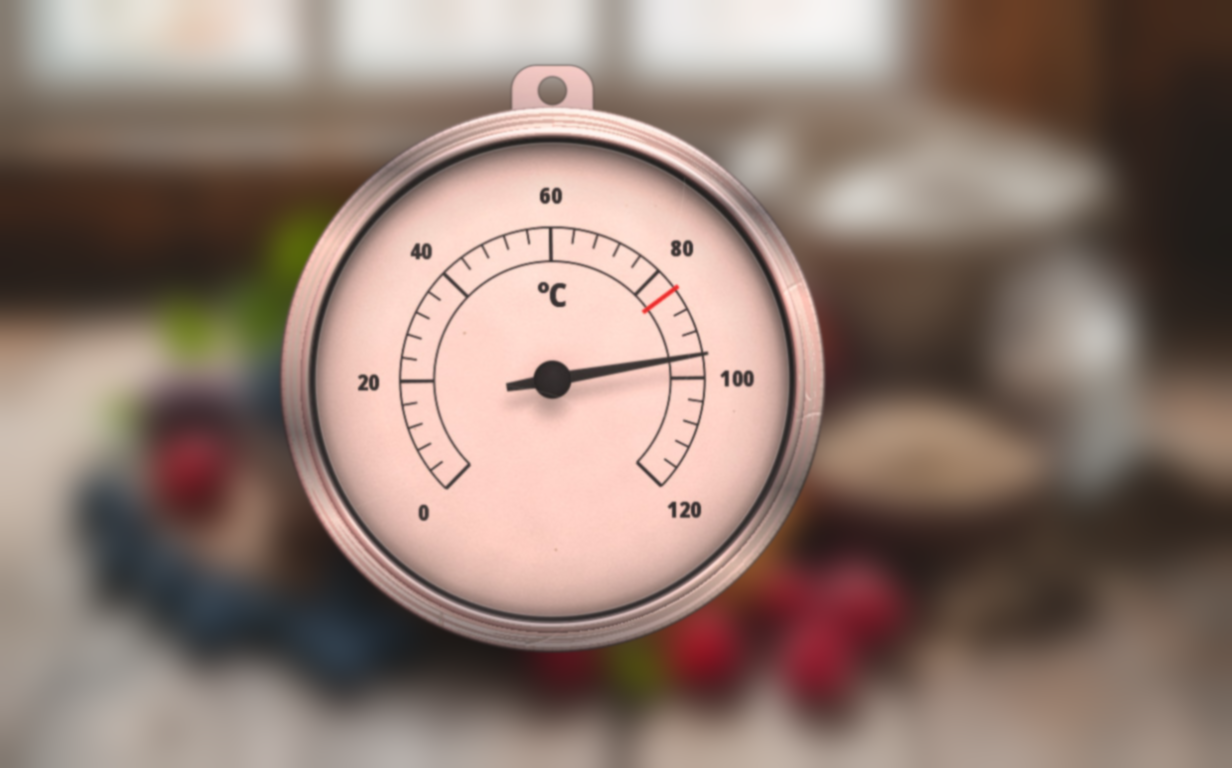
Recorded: 96 °C
